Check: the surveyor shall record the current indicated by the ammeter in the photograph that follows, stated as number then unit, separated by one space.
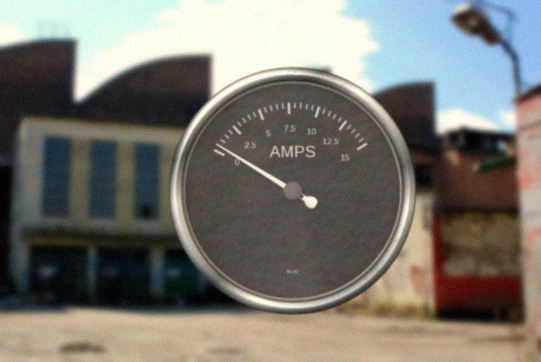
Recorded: 0.5 A
